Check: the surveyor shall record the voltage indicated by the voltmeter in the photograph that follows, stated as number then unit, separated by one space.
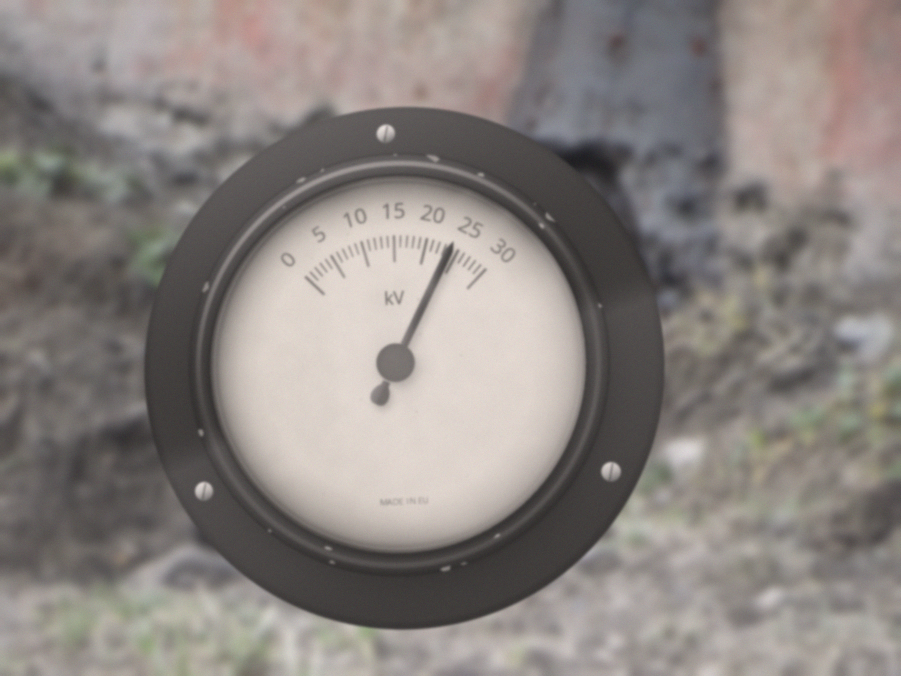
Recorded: 24 kV
